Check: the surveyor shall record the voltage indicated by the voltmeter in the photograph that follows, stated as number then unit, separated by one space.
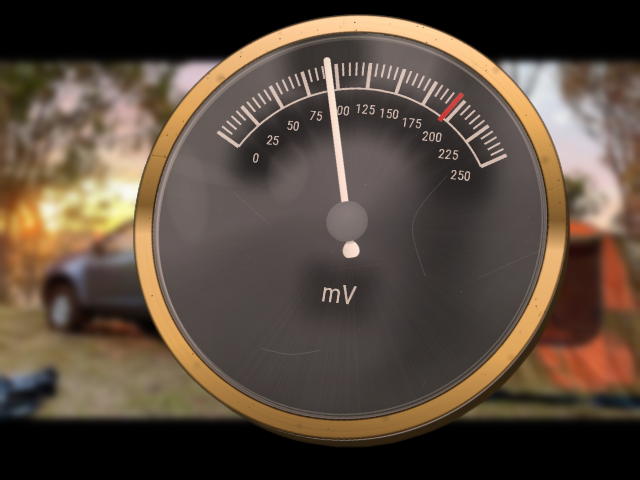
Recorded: 95 mV
